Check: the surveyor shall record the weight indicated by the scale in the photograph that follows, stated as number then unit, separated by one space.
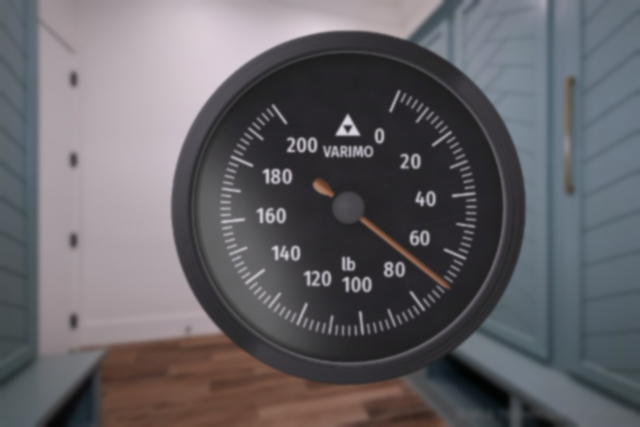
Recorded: 70 lb
